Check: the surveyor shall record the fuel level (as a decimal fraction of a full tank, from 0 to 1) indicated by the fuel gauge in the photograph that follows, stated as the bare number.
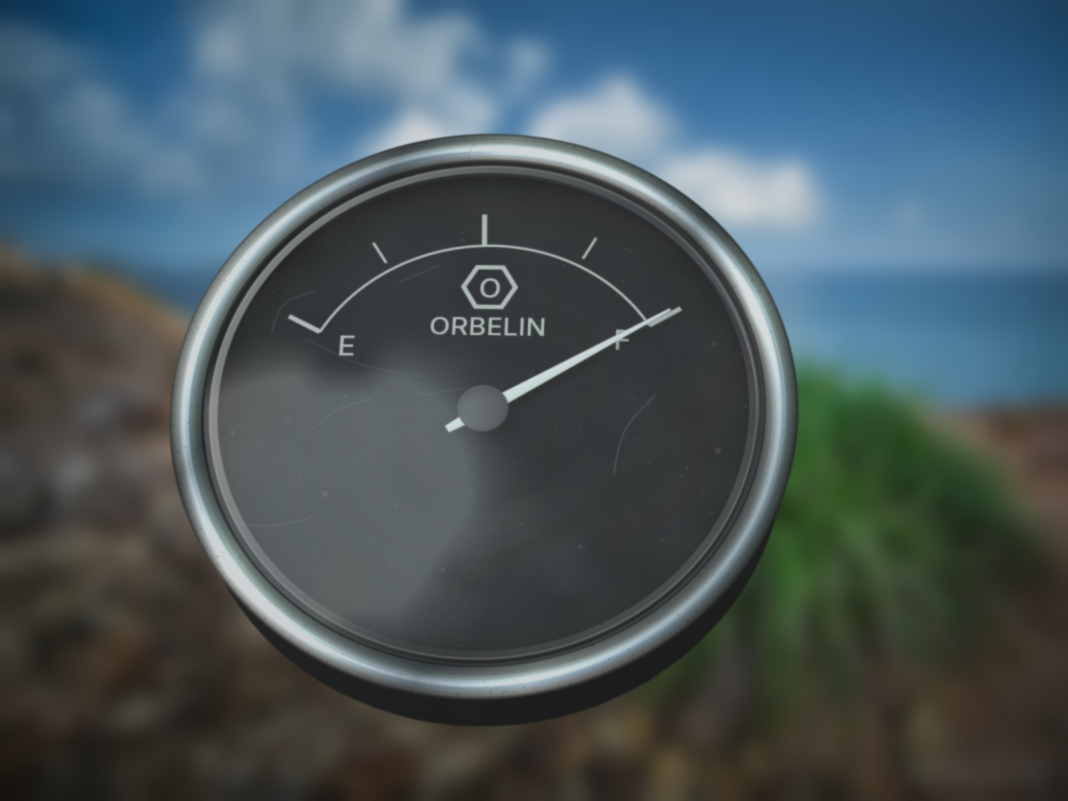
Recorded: 1
